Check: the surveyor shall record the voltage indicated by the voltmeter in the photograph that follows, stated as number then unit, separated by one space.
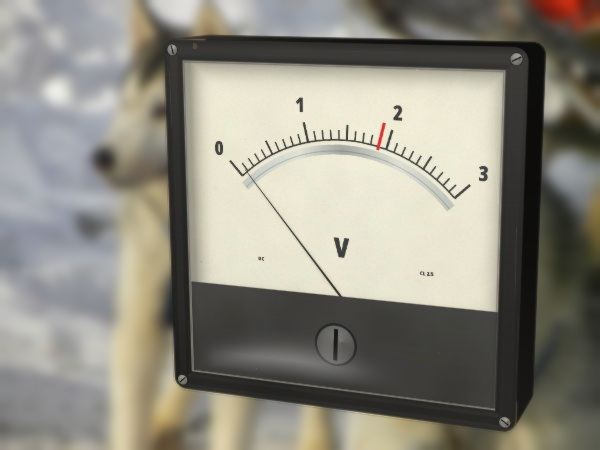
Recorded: 0.1 V
